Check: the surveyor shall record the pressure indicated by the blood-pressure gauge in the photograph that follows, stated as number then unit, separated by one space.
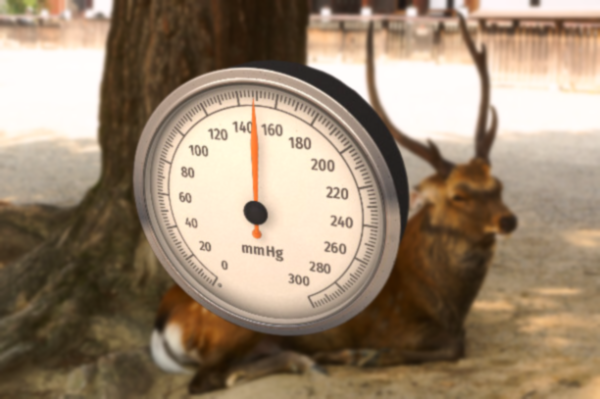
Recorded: 150 mmHg
